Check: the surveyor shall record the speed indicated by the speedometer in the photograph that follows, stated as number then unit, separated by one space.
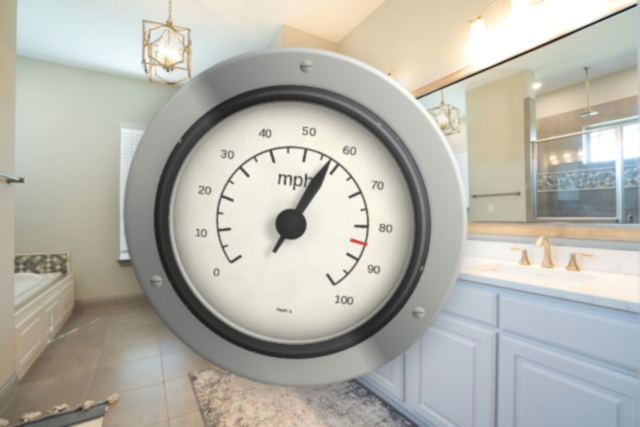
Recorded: 57.5 mph
